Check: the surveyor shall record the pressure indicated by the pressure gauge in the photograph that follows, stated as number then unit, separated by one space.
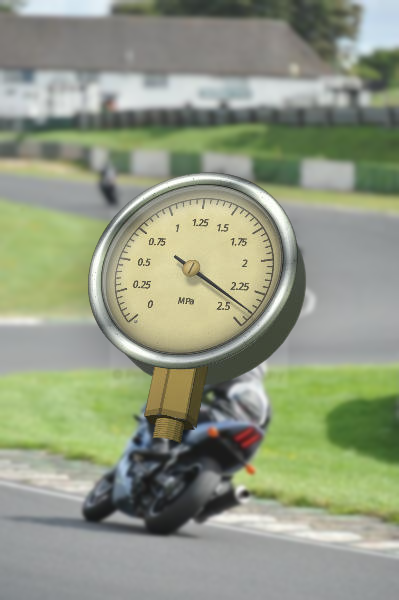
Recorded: 2.4 MPa
